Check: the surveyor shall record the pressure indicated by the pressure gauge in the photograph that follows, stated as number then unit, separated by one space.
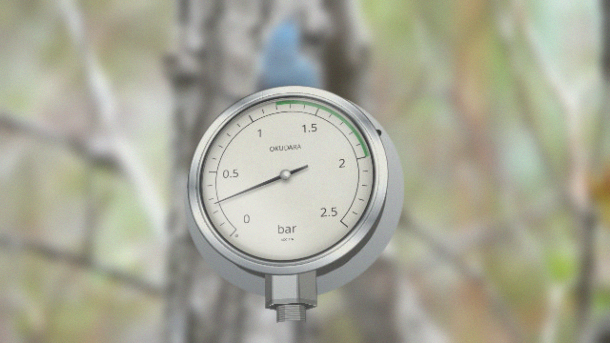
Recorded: 0.25 bar
